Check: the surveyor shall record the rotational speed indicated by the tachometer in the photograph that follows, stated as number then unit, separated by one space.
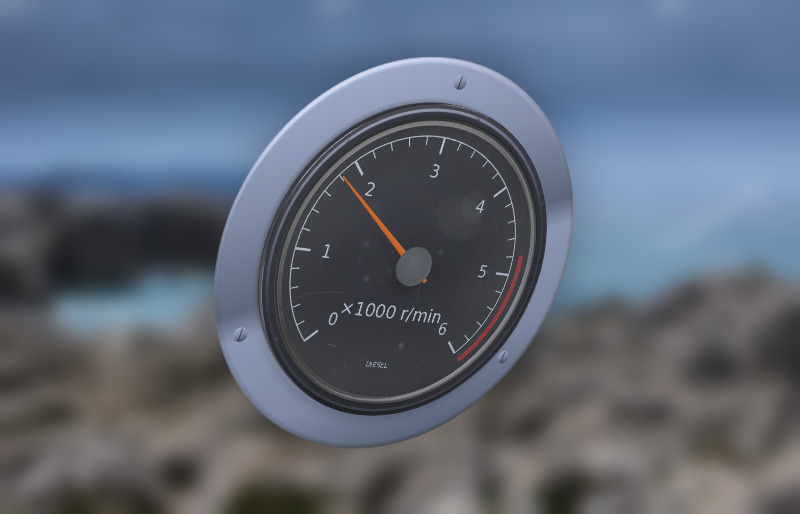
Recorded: 1800 rpm
